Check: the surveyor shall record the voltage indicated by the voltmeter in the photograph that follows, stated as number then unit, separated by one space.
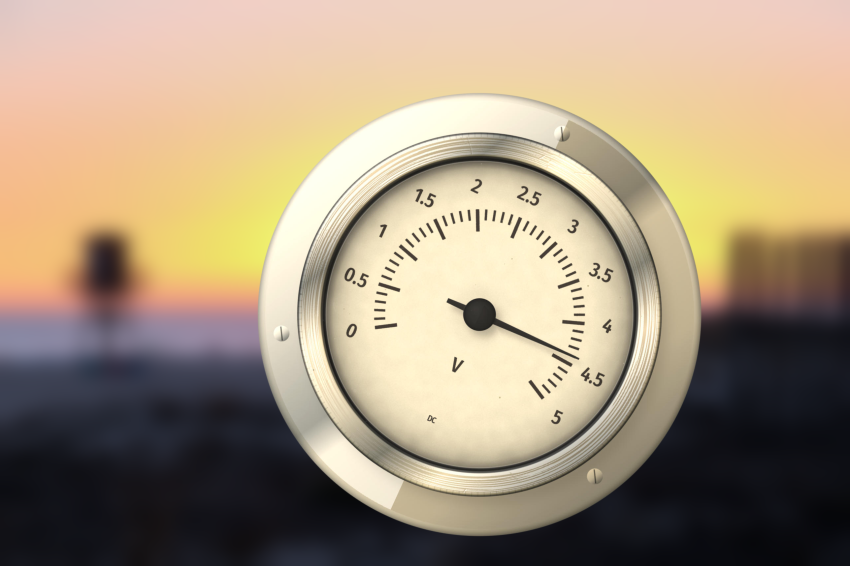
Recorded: 4.4 V
